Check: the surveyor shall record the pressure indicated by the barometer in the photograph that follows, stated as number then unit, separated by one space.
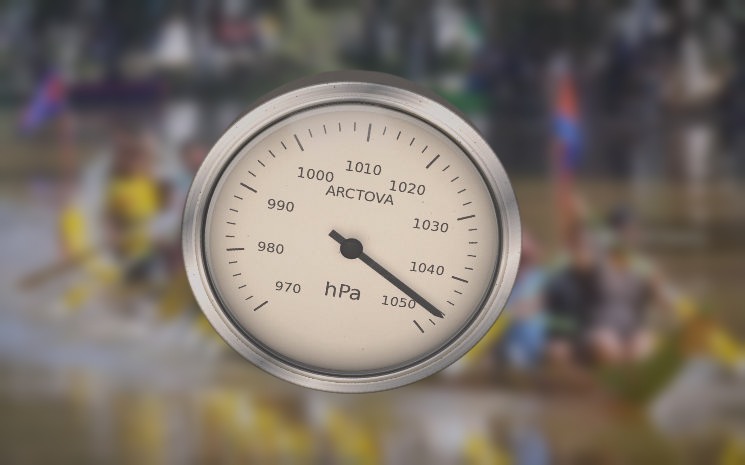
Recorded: 1046 hPa
